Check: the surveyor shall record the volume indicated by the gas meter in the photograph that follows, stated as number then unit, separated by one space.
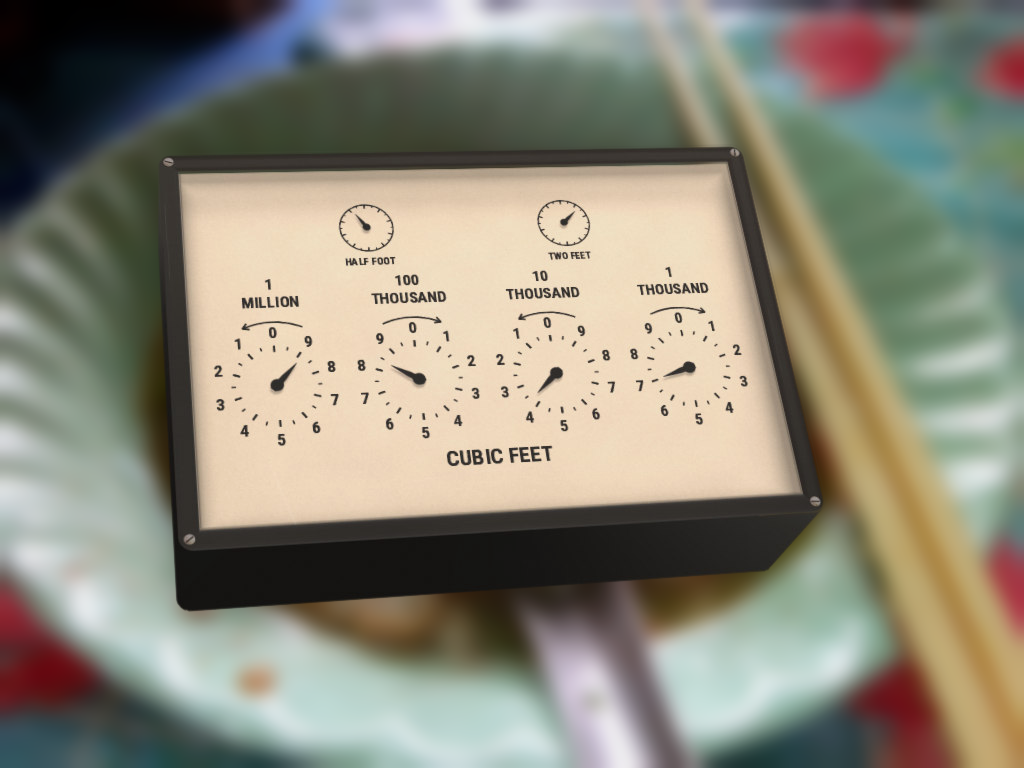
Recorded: 883700 ft³
